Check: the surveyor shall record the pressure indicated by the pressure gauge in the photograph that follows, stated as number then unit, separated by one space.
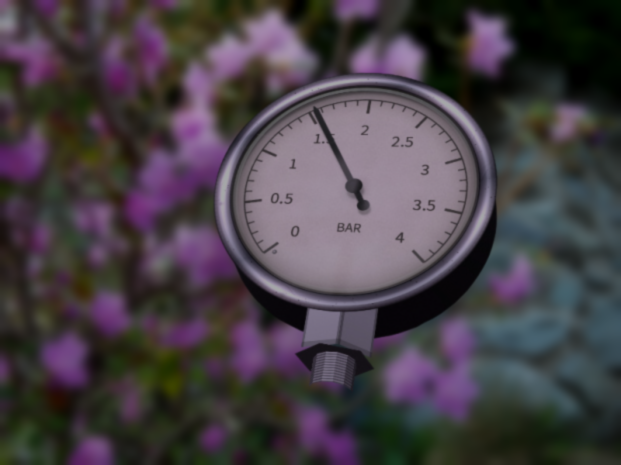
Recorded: 1.55 bar
